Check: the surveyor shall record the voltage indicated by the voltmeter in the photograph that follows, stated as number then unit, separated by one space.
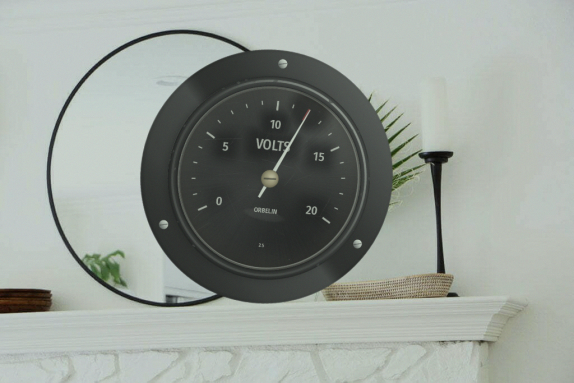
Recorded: 12 V
